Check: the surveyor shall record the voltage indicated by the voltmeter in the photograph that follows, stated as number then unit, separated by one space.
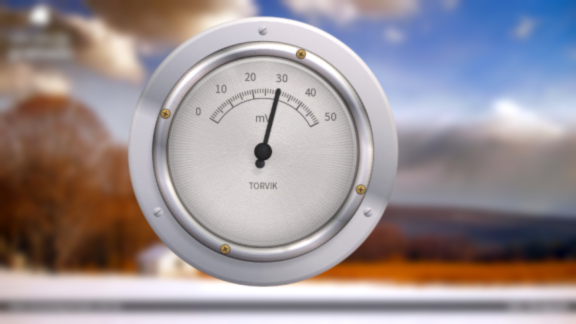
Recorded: 30 mV
